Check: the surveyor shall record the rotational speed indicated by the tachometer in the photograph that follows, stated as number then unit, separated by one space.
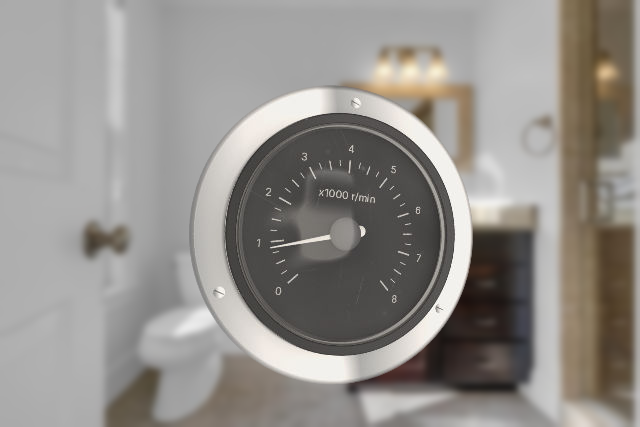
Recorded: 875 rpm
